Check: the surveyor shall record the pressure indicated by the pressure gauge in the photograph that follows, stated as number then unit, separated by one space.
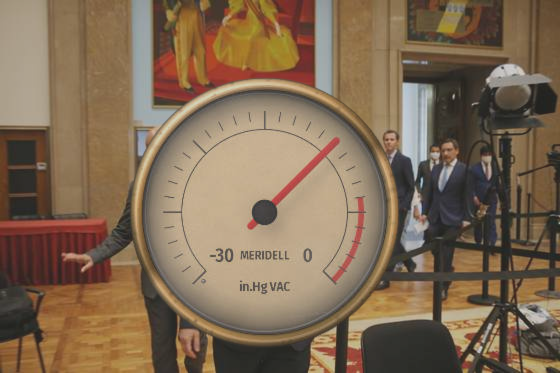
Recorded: -10 inHg
